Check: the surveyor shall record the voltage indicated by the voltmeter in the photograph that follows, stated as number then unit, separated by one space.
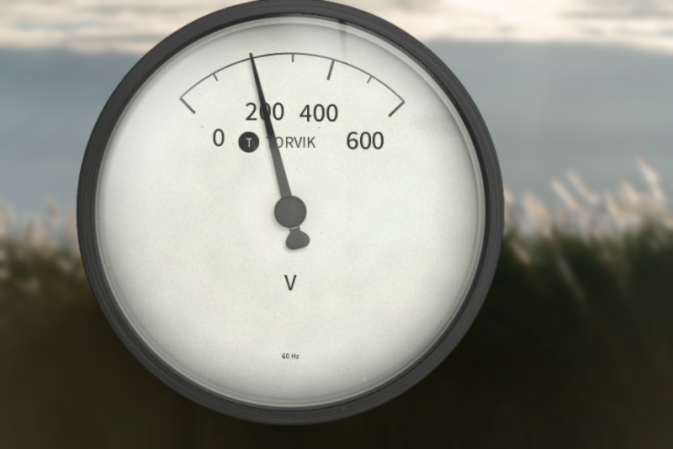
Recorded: 200 V
